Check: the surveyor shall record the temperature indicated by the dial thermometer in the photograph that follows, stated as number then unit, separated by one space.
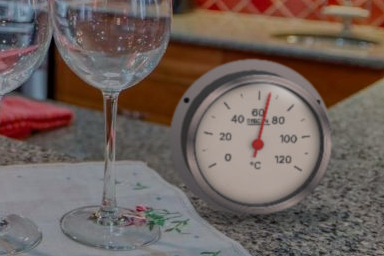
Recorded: 65 °C
